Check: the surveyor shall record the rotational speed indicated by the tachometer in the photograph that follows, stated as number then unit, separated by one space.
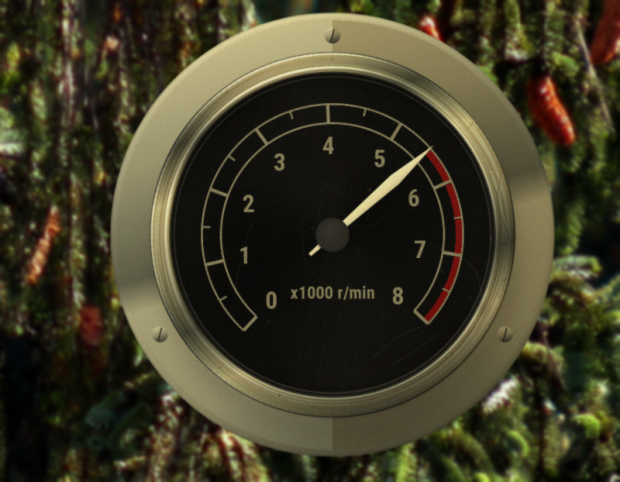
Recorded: 5500 rpm
